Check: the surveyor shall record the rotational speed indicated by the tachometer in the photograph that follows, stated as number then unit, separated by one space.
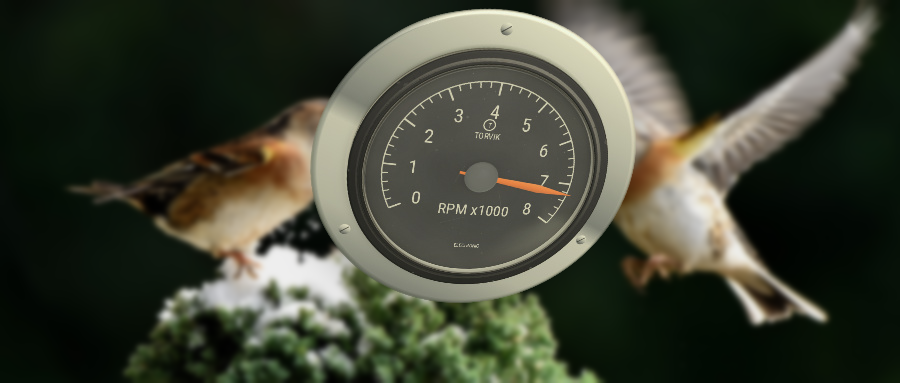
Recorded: 7200 rpm
